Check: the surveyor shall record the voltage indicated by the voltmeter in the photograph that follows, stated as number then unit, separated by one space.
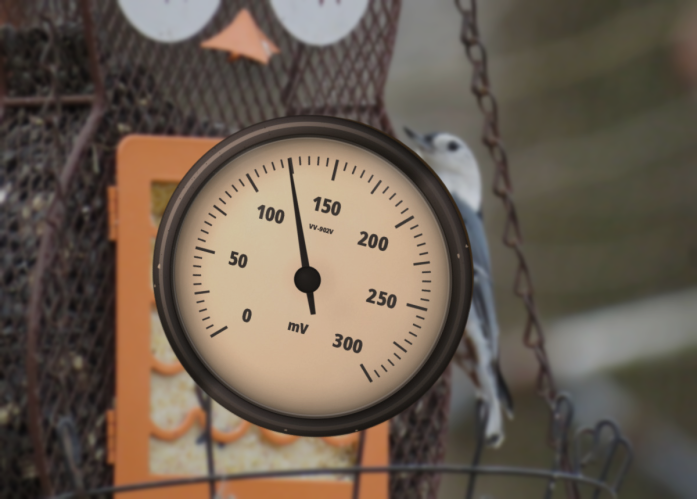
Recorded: 125 mV
